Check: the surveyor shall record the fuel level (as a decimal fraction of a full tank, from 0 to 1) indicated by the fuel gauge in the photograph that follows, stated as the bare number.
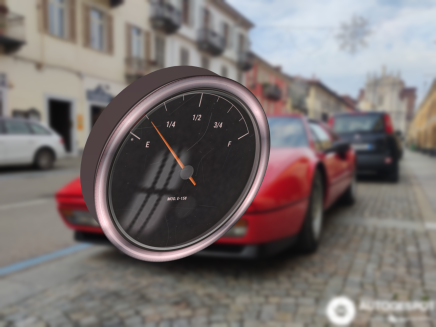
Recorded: 0.125
